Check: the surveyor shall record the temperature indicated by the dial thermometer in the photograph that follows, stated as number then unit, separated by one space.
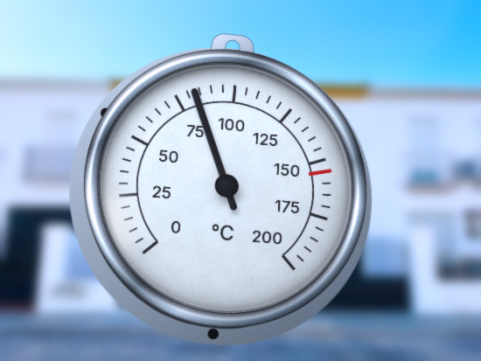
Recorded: 82.5 °C
